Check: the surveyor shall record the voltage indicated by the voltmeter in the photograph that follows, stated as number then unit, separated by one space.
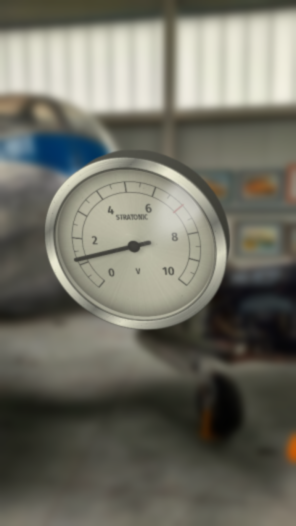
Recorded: 1.25 V
